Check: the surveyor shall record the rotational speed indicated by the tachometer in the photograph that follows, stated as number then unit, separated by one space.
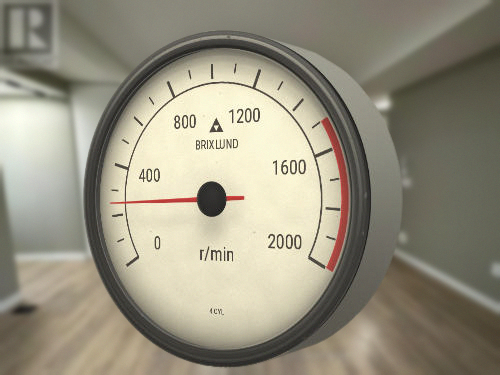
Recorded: 250 rpm
